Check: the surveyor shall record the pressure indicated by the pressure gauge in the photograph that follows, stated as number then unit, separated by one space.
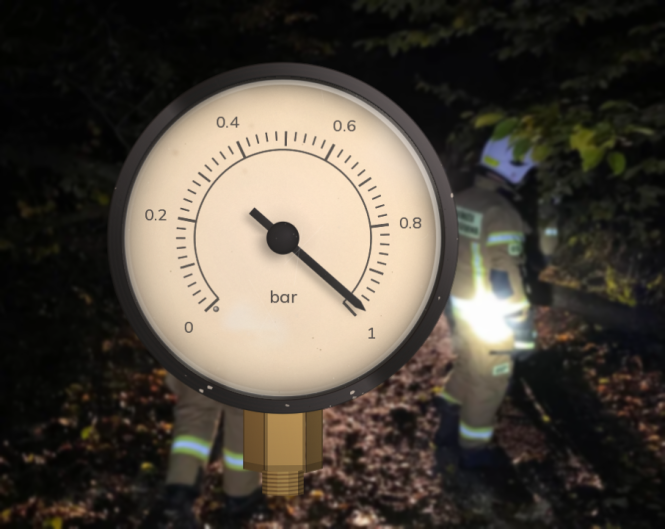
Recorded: 0.98 bar
